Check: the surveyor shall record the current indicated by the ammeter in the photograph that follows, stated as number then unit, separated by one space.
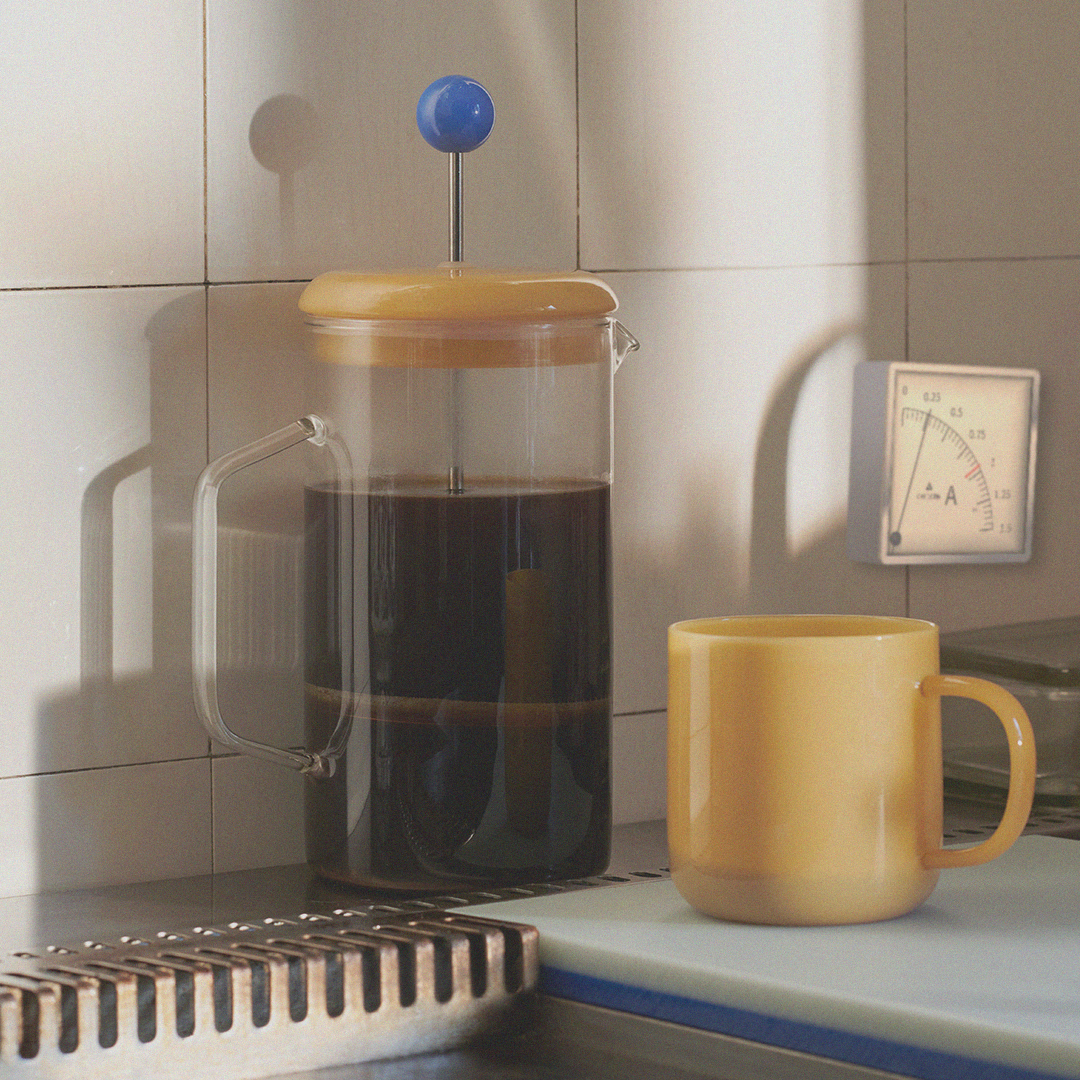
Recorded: 0.25 A
